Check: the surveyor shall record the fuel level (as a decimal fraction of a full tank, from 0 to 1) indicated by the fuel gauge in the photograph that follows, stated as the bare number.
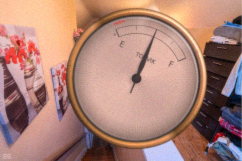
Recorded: 0.5
